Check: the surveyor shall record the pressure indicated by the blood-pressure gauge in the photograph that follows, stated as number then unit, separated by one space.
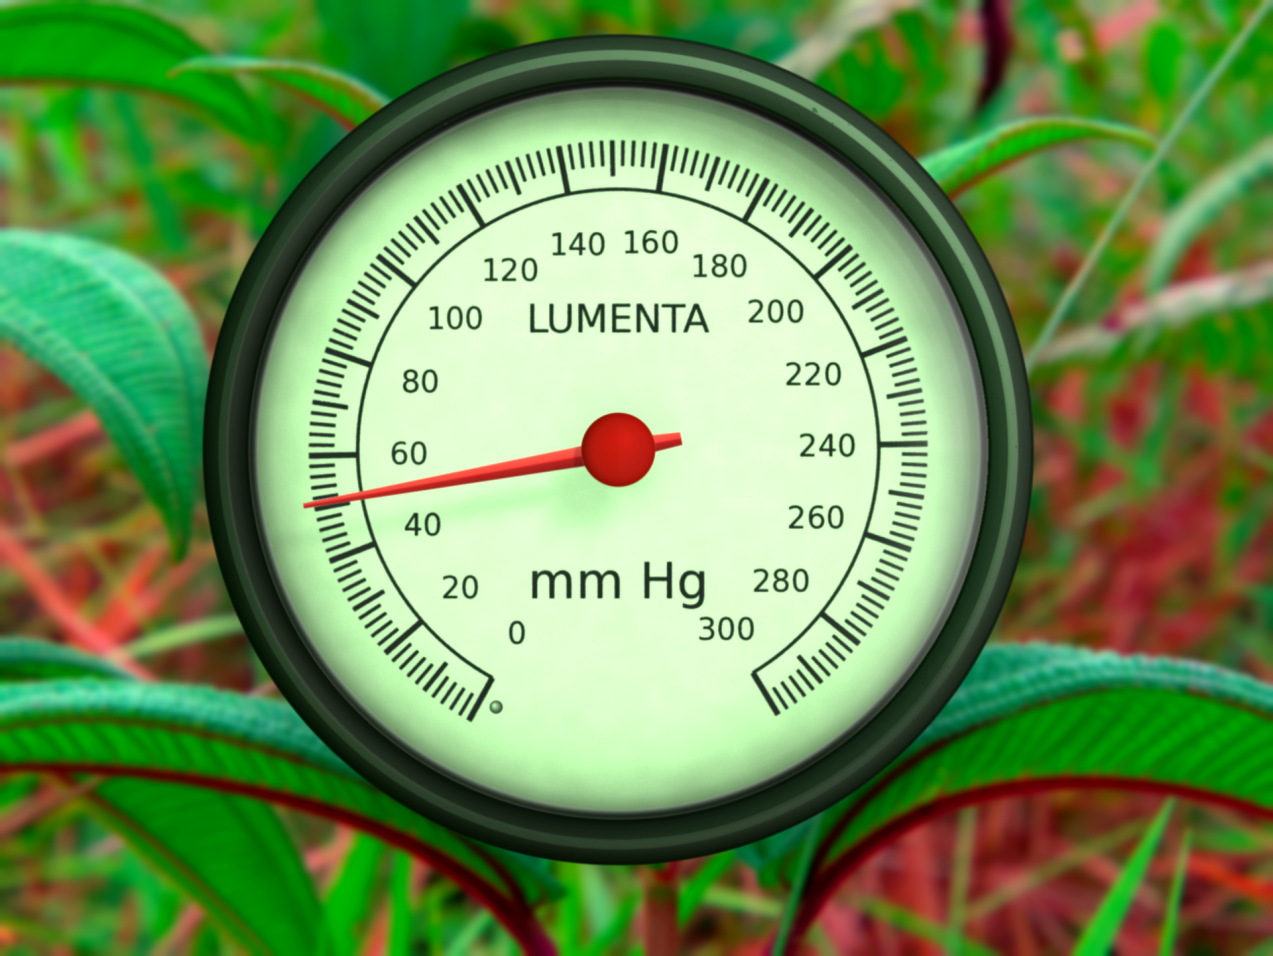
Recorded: 51 mmHg
